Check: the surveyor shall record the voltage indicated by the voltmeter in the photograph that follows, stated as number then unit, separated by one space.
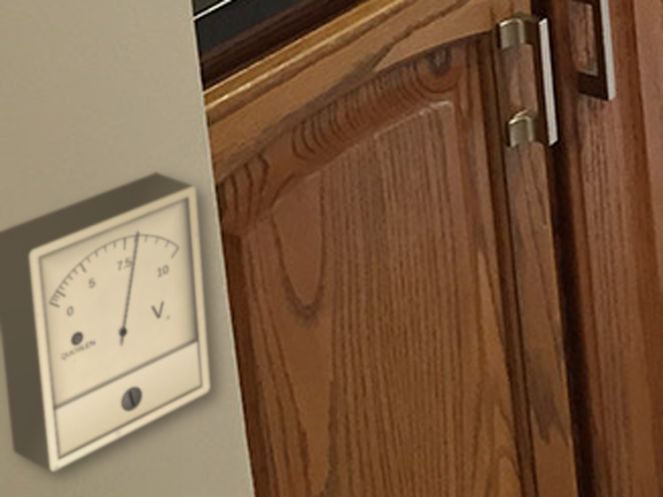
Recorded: 8 V
